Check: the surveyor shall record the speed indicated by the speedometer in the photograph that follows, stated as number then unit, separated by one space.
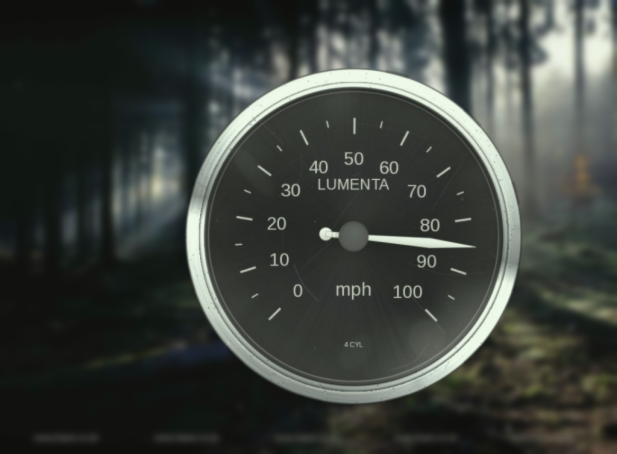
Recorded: 85 mph
